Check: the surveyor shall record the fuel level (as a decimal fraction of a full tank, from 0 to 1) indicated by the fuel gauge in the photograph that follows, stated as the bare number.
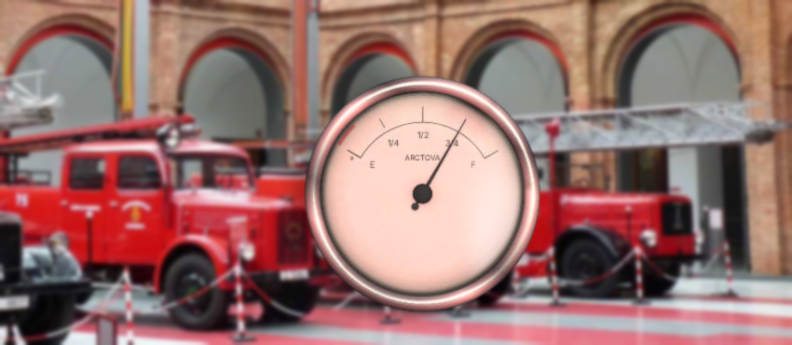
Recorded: 0.75
